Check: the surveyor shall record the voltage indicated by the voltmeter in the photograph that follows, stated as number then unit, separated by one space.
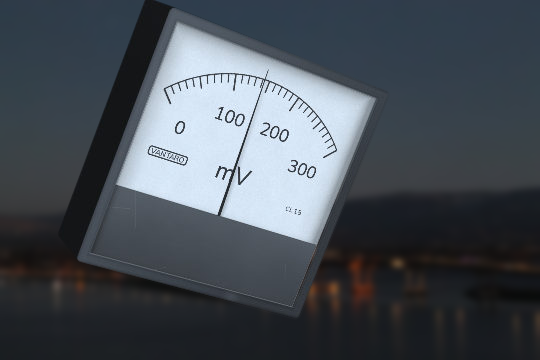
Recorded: 140 mV
